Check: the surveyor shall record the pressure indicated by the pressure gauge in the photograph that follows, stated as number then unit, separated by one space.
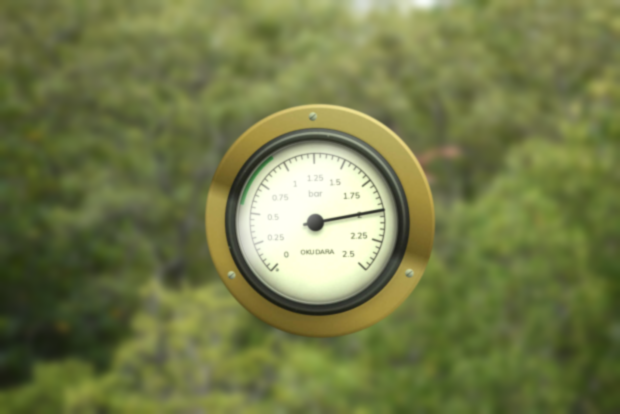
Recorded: 2 bar
